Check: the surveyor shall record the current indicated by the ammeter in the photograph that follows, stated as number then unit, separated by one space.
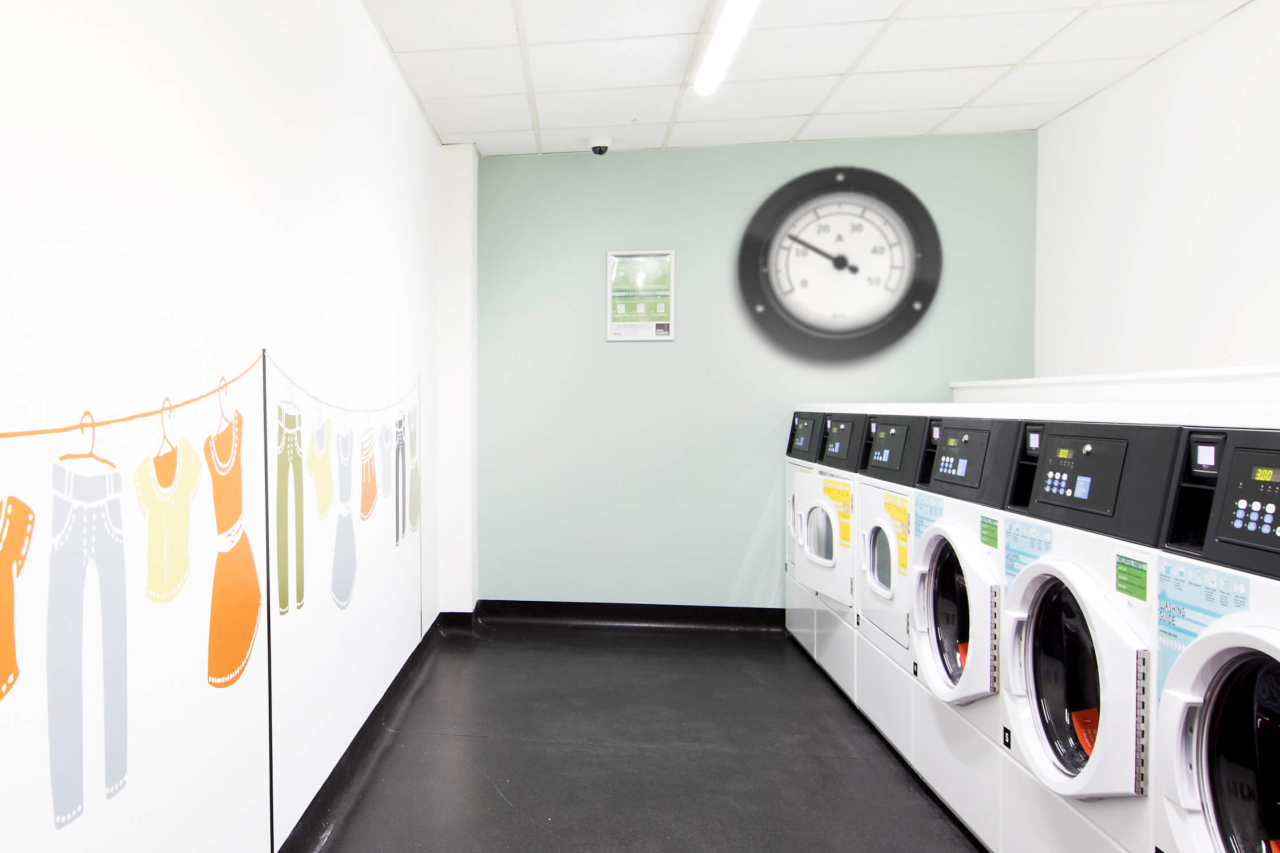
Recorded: 12.5 A
